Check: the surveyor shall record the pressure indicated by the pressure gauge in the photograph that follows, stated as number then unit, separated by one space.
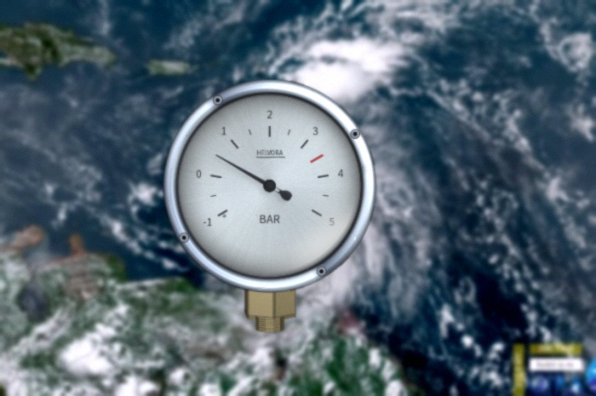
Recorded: 0.5 bar
